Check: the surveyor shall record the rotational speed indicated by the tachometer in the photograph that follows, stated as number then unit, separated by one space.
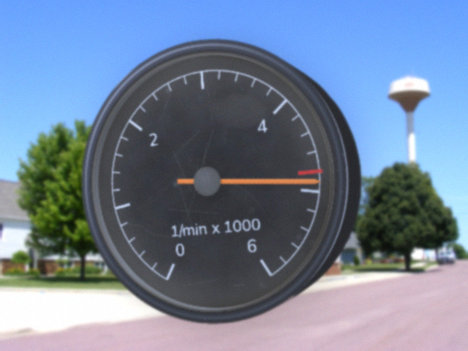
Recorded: 4900 rpm
